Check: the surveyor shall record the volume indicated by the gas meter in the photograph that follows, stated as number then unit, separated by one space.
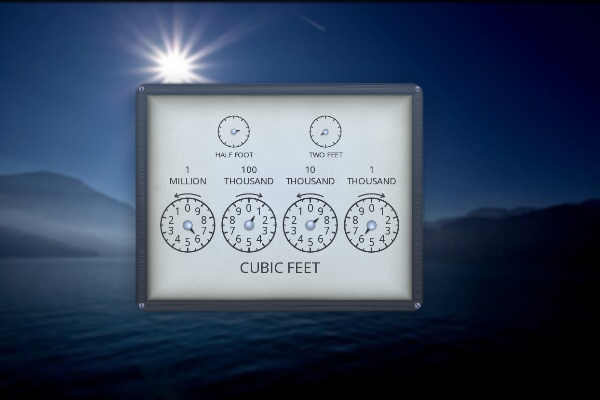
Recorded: 608600 ft³
